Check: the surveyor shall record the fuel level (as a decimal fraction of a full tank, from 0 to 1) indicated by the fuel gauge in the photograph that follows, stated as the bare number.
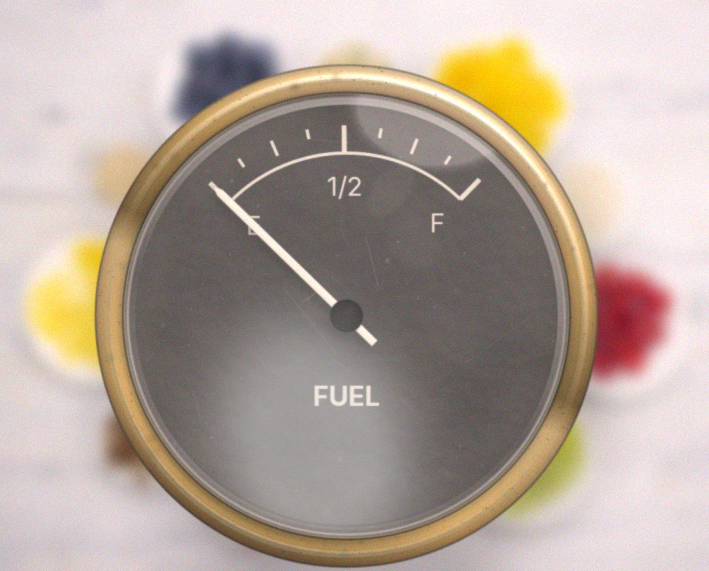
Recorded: 0
